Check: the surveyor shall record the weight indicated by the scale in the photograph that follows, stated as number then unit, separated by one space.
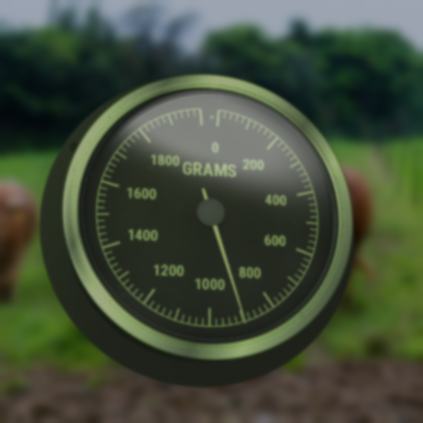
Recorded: 900 g
